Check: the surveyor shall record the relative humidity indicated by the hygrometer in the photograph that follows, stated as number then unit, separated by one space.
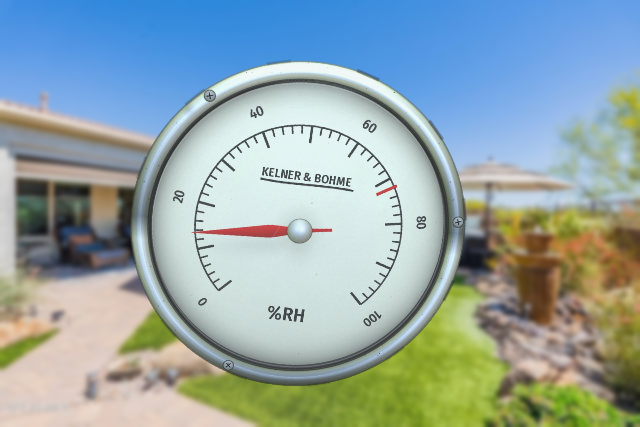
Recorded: 14 %
